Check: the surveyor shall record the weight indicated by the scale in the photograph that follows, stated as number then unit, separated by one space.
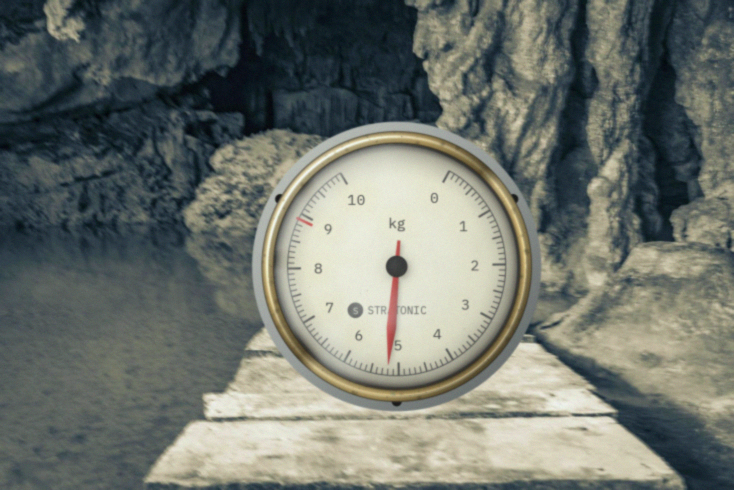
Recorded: 5.2 kg
